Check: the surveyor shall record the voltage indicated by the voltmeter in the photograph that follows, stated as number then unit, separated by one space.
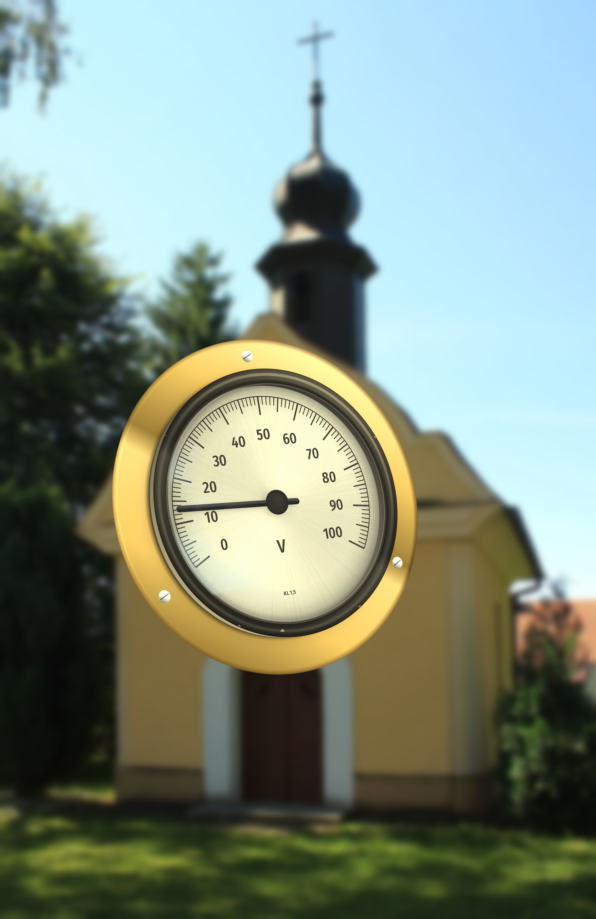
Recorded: 13 V
